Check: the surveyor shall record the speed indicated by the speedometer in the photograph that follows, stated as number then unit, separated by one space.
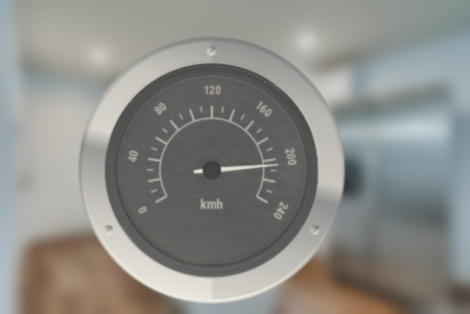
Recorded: 205 km/h
